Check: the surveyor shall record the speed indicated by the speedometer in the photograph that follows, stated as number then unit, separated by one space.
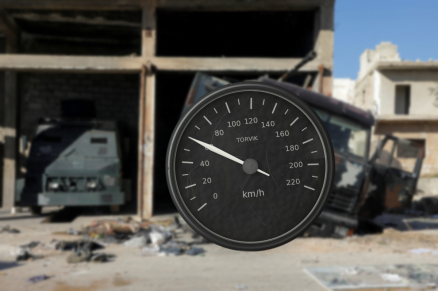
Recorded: 60 km/h
